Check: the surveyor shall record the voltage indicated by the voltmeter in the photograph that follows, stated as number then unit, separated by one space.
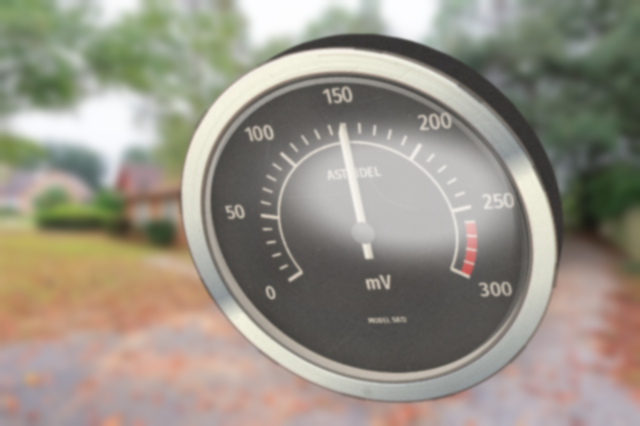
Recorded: 150 mV
